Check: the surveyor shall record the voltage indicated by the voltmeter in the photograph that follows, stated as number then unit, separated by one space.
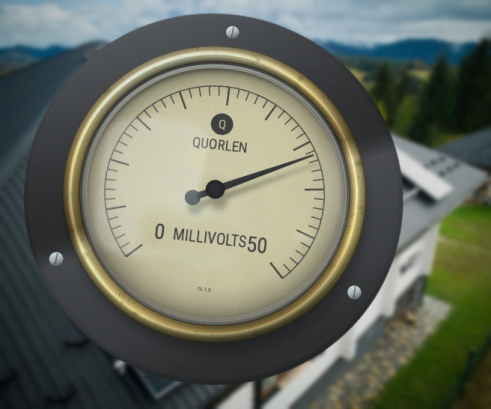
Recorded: 36.5 mV
